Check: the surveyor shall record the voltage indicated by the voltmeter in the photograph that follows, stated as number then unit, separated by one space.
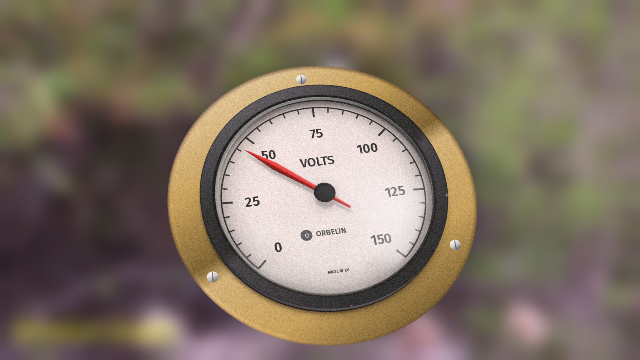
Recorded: 45 V
